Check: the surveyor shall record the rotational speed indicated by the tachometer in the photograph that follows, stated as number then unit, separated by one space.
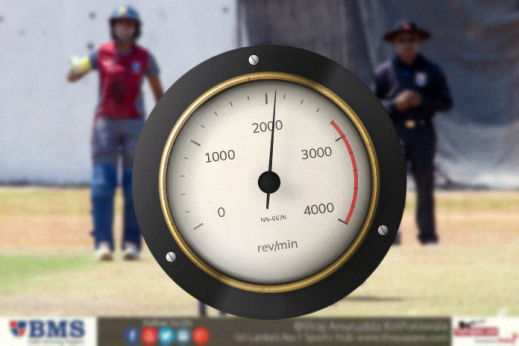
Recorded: 2100 rpm
